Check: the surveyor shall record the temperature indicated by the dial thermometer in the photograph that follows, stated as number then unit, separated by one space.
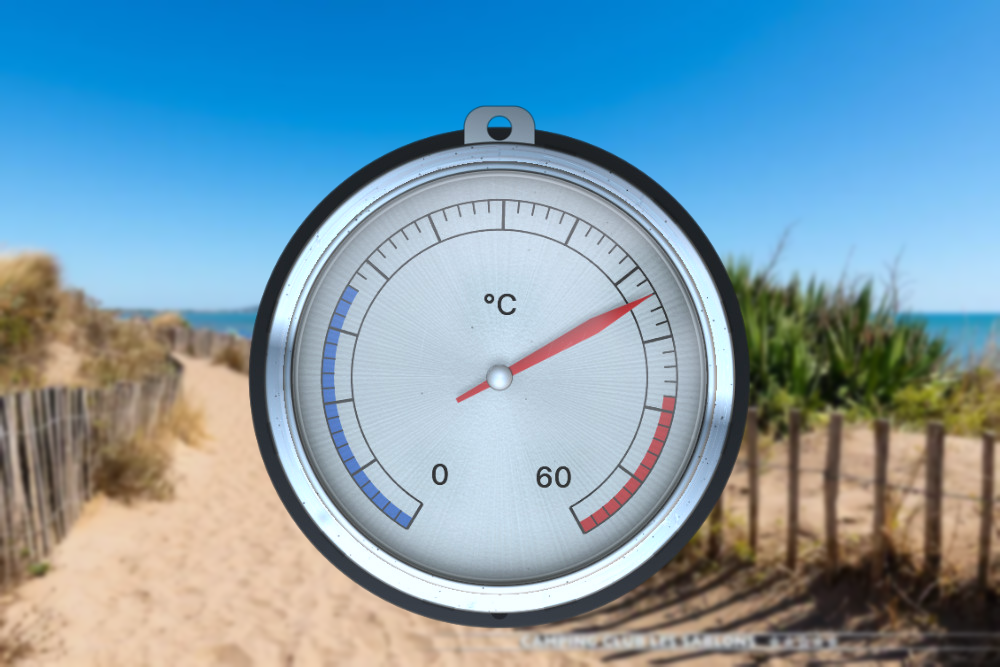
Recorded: 42 °C
